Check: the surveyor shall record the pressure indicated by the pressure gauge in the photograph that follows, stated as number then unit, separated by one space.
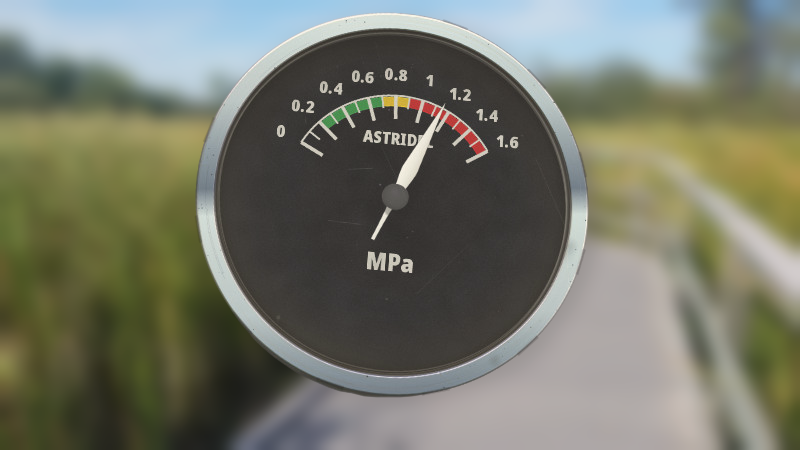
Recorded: 1.15 MPa
